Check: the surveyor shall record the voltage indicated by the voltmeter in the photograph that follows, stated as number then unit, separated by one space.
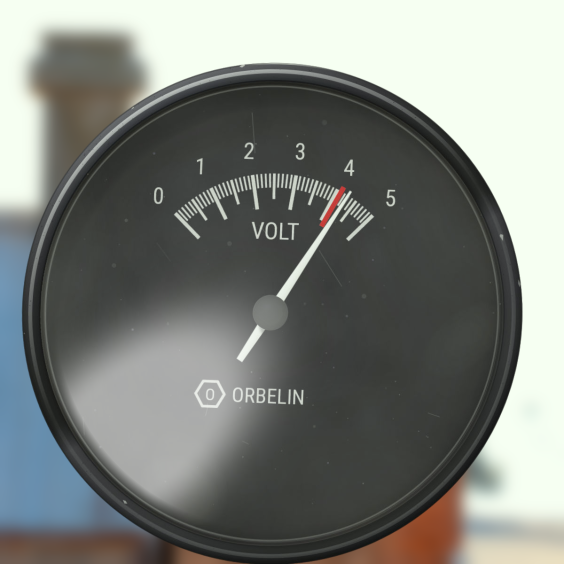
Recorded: 4.3 V
